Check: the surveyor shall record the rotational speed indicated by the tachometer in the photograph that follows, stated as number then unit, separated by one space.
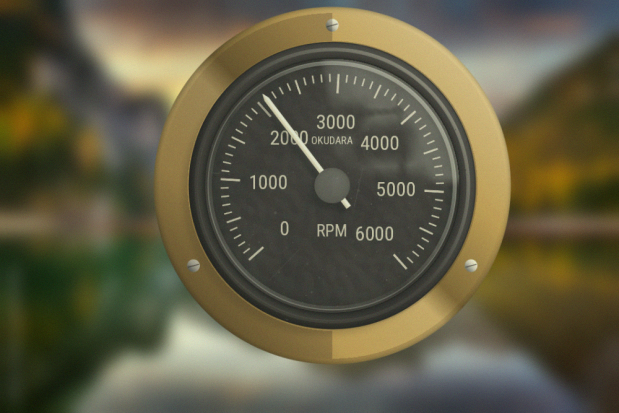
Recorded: 2100 rpm
